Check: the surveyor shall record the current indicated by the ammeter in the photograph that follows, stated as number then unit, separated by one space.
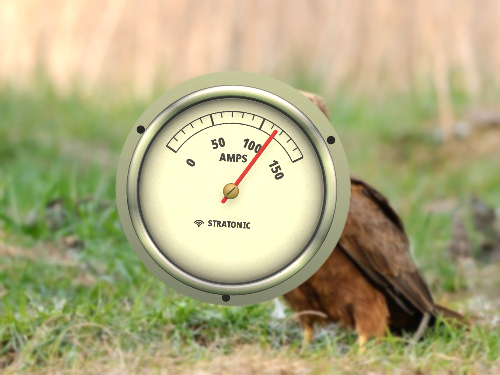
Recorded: 115 A
